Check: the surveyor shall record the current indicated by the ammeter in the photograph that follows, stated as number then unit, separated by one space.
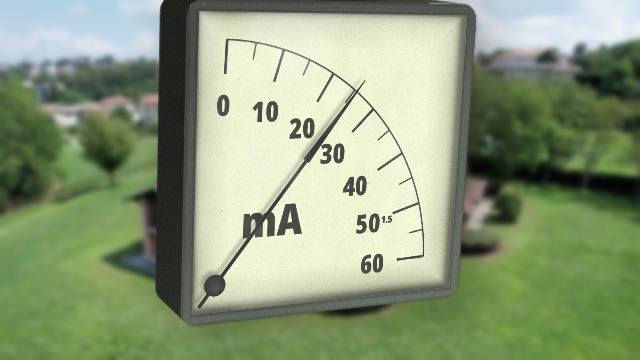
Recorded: 25 mA
